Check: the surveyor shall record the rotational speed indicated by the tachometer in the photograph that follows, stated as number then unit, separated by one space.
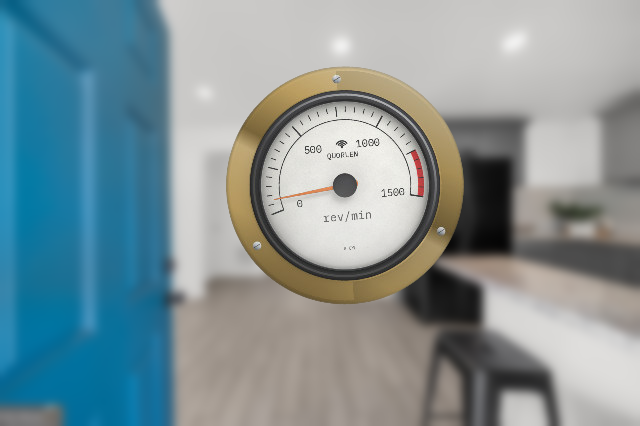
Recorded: 75 rpm
